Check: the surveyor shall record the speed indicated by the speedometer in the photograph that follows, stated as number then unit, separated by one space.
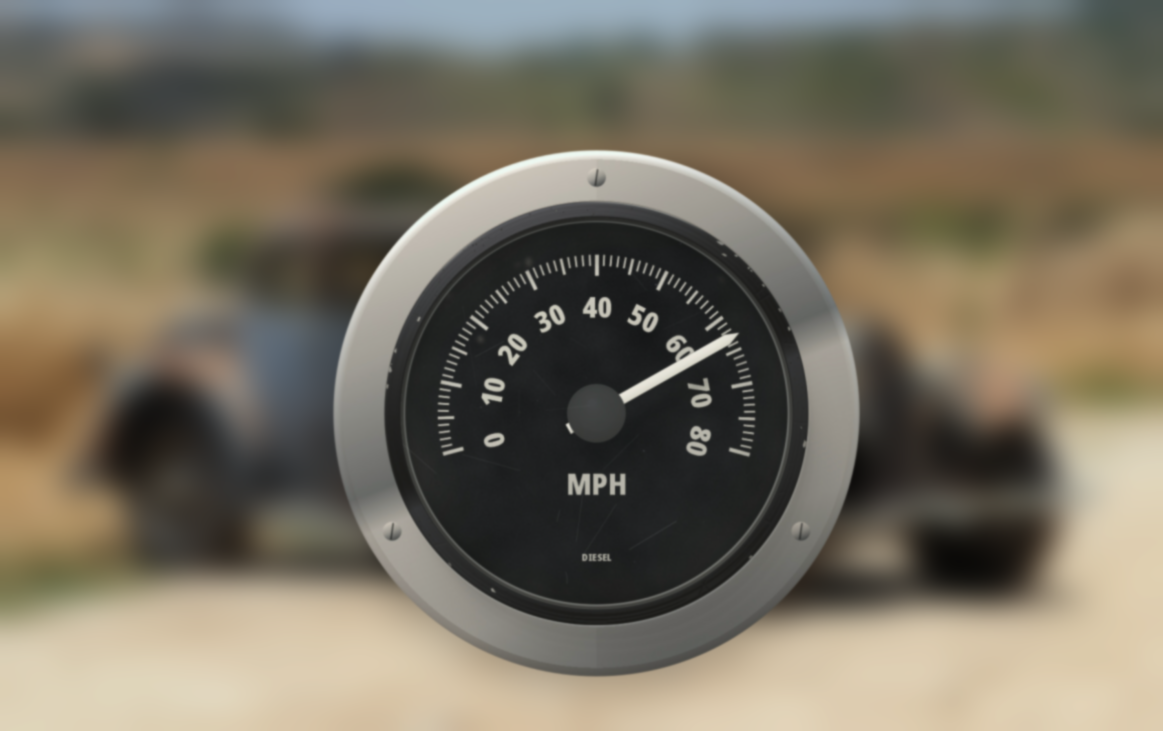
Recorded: 63 mph
